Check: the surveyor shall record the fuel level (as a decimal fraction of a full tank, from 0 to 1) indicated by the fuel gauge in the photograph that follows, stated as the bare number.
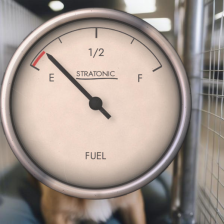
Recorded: 0.125
